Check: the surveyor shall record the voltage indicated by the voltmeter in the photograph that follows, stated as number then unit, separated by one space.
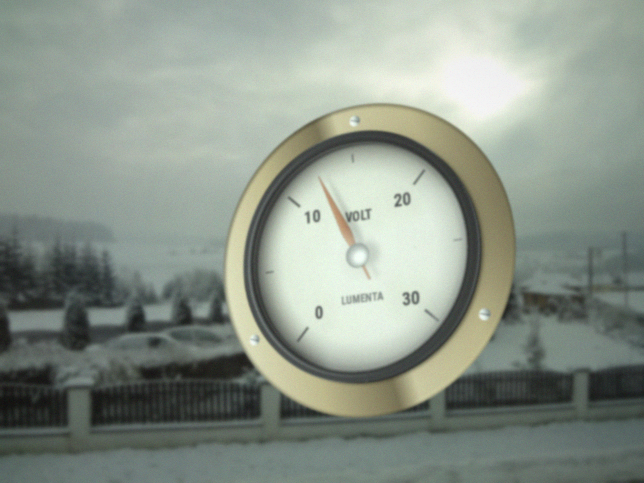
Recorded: 12.5 V
